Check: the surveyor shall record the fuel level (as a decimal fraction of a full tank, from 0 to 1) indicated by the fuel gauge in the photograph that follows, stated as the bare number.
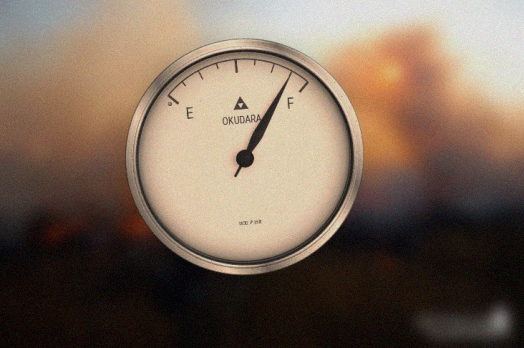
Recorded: 0.875
